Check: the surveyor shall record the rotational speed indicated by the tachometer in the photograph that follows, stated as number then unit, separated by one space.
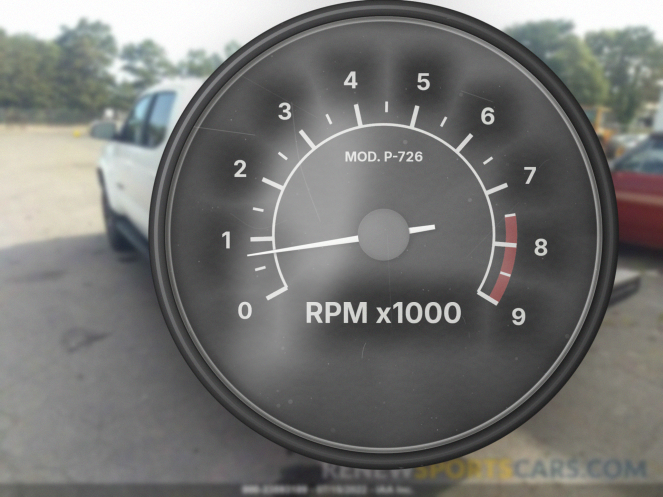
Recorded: 750 rpm
